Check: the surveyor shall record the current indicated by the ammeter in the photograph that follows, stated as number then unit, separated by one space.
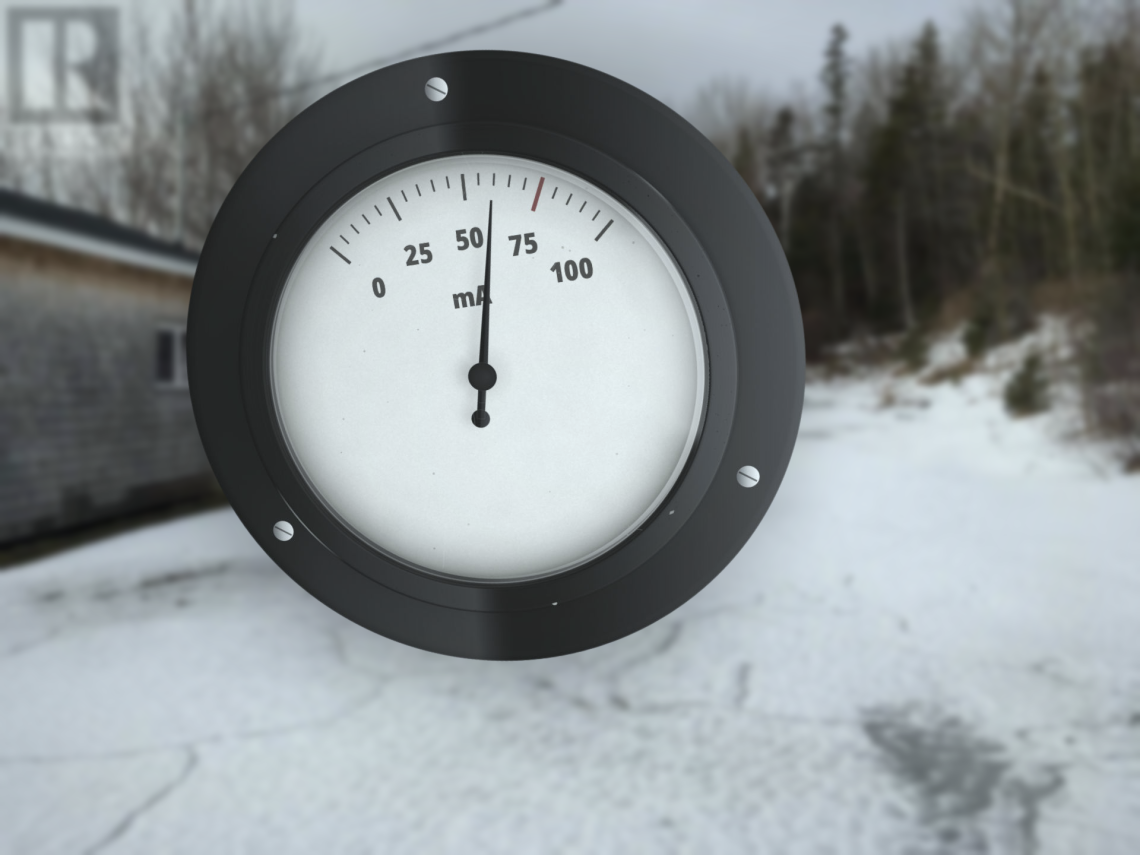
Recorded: 60 mA
